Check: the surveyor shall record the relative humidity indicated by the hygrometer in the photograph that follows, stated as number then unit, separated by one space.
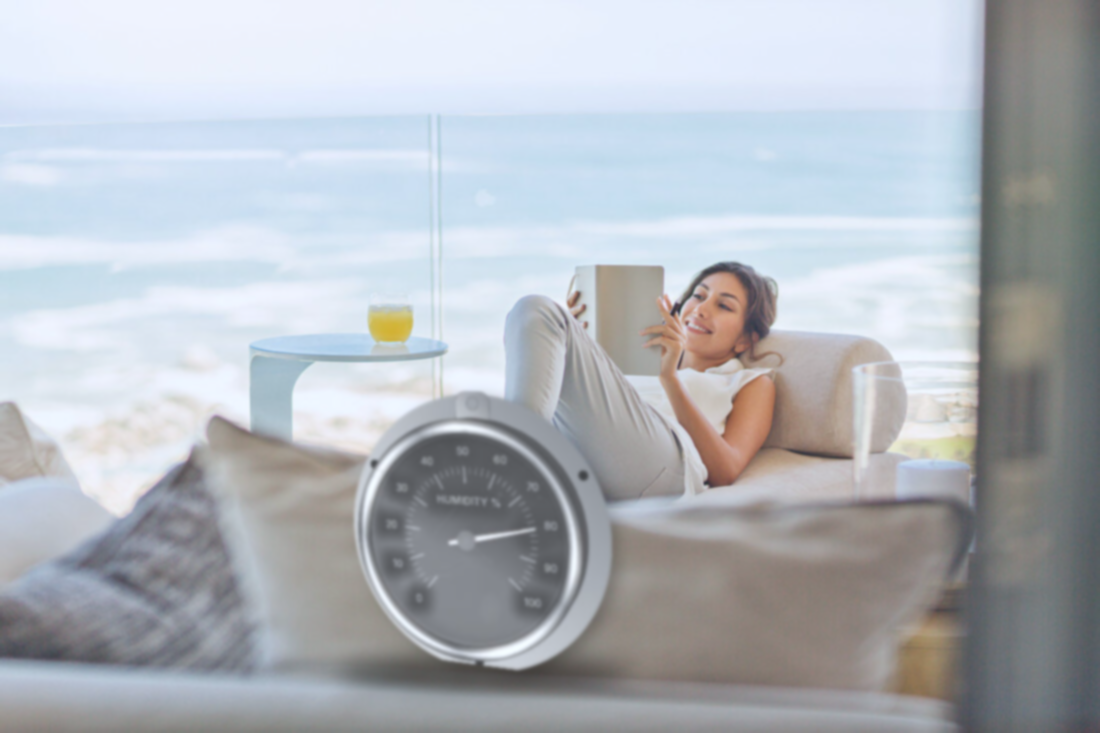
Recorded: 80 %
